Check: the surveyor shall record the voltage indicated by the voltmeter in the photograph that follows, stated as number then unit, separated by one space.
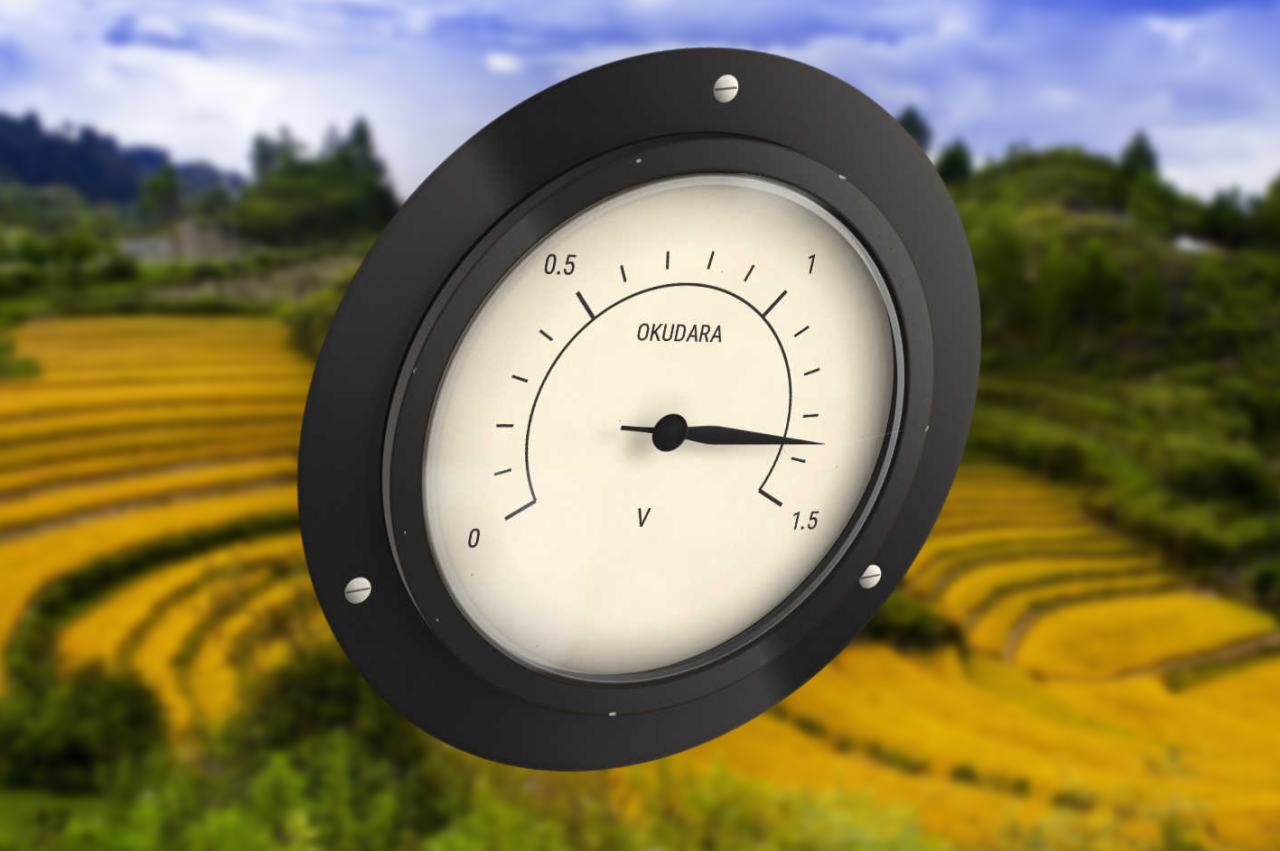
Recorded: 1.35 V
